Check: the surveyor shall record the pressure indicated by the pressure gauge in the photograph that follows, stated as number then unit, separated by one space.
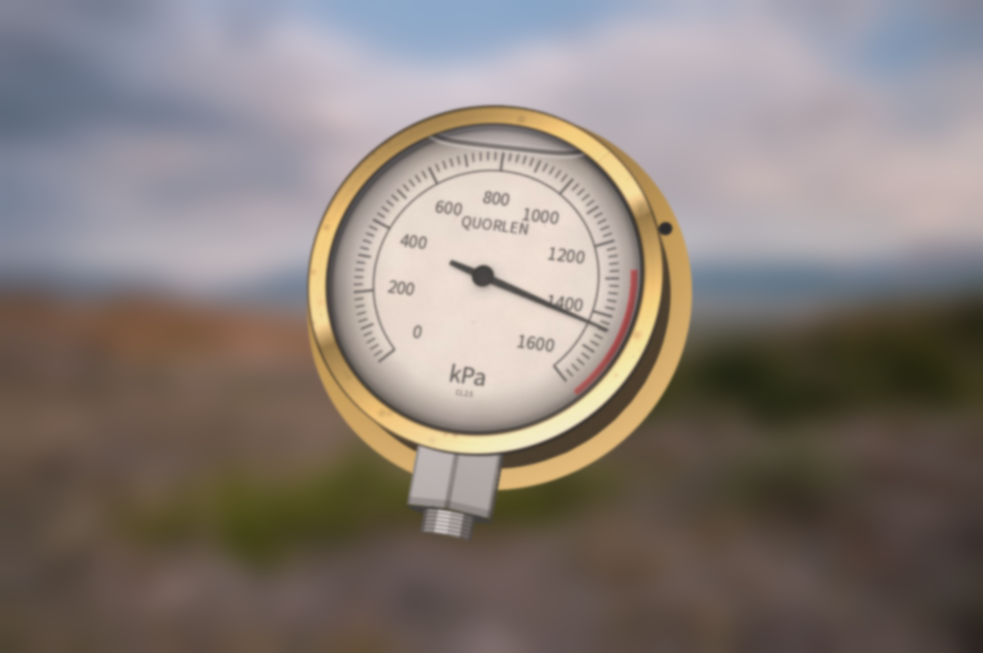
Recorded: 1440 kPa
